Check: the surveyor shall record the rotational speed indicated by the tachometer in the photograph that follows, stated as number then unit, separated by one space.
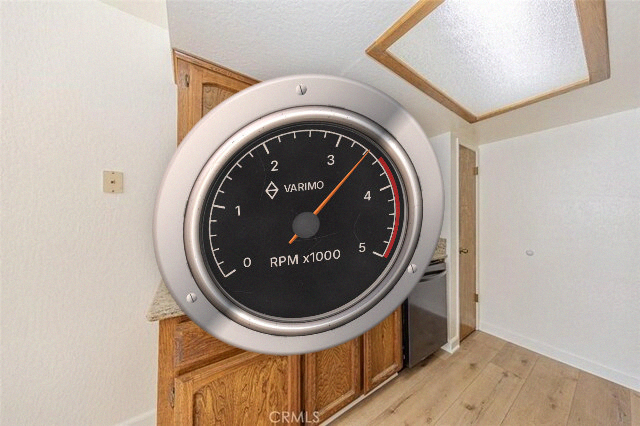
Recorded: 3400 rpm
